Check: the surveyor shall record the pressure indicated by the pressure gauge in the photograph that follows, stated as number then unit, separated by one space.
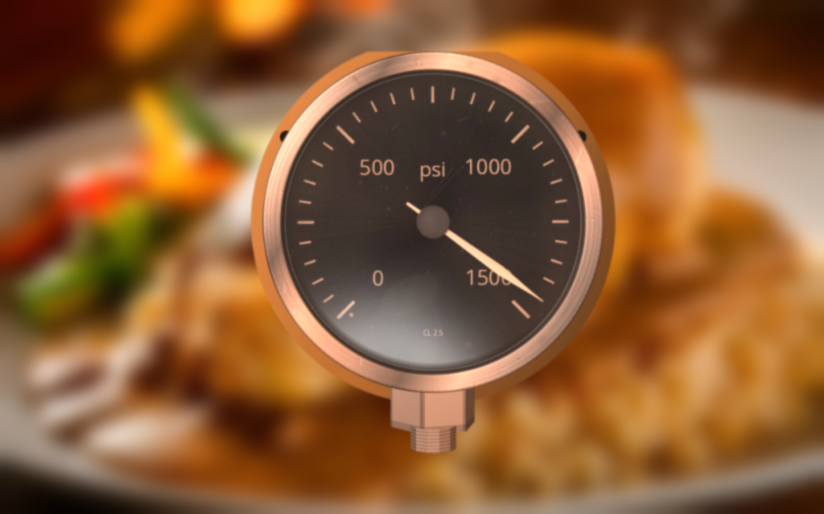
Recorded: 1450 psi
